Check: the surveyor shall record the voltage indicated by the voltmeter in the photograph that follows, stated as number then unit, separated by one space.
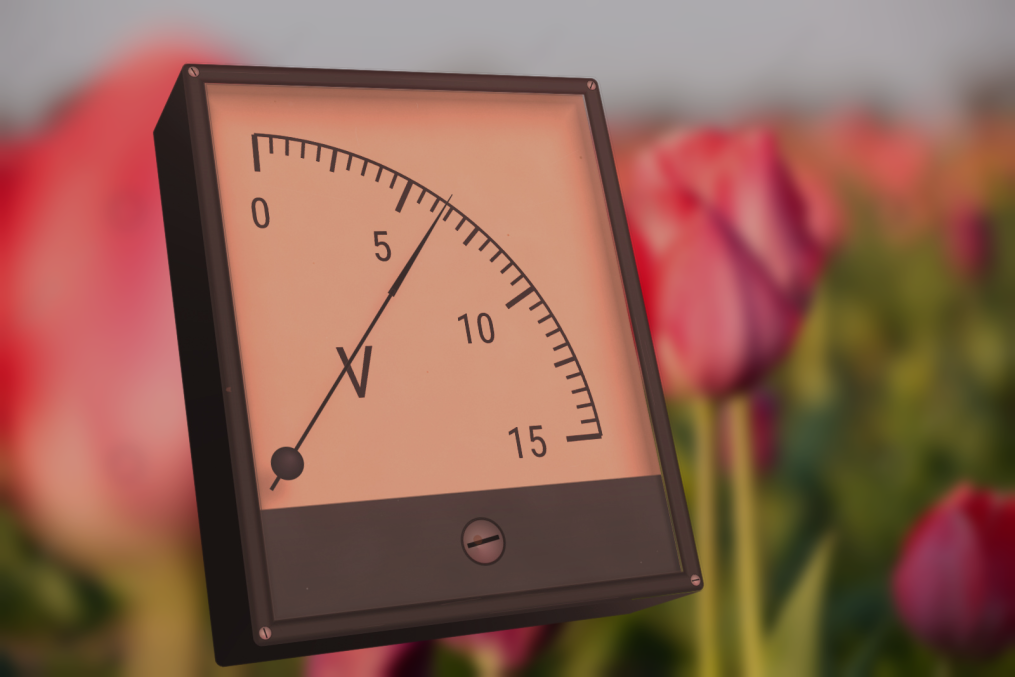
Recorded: 6.25 V
